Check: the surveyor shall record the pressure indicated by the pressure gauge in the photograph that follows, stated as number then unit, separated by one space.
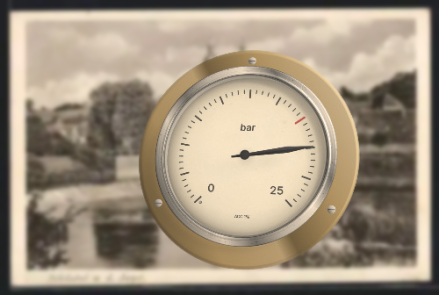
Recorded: 20 bar
